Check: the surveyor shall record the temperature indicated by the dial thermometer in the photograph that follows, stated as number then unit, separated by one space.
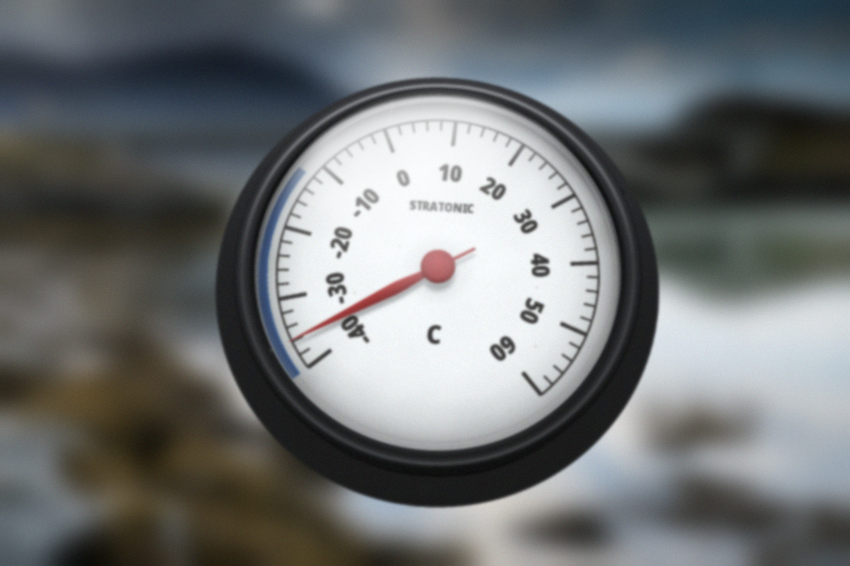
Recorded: -36 °C
